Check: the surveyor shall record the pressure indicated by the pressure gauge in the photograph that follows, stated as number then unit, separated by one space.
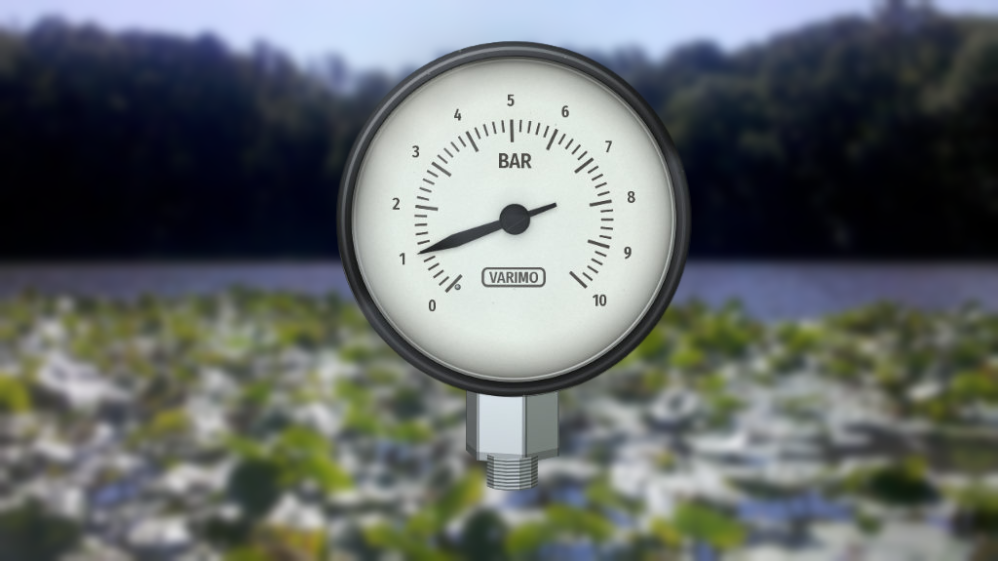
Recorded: 1 bar
